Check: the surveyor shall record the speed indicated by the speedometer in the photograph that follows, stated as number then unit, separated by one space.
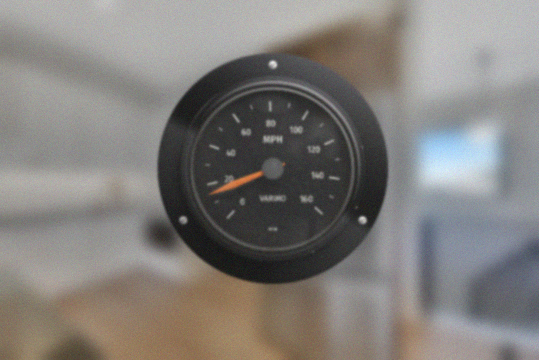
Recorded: 15 mph
